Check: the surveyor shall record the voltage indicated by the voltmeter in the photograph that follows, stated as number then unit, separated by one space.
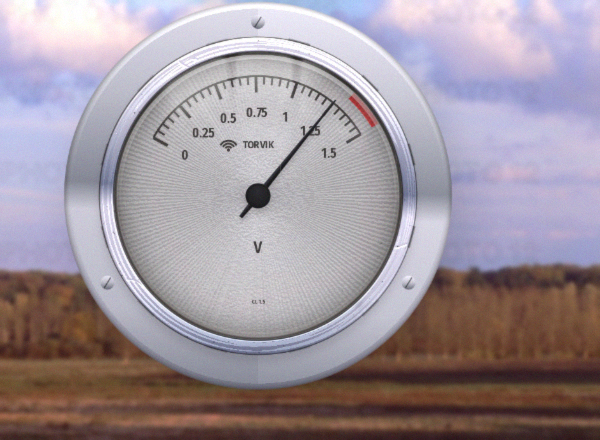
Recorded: 1.25 V
